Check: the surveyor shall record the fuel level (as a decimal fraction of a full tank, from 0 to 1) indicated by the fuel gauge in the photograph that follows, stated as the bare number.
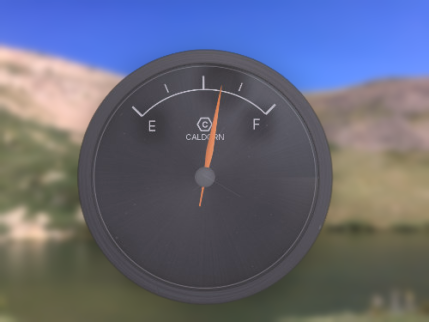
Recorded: 0.625
